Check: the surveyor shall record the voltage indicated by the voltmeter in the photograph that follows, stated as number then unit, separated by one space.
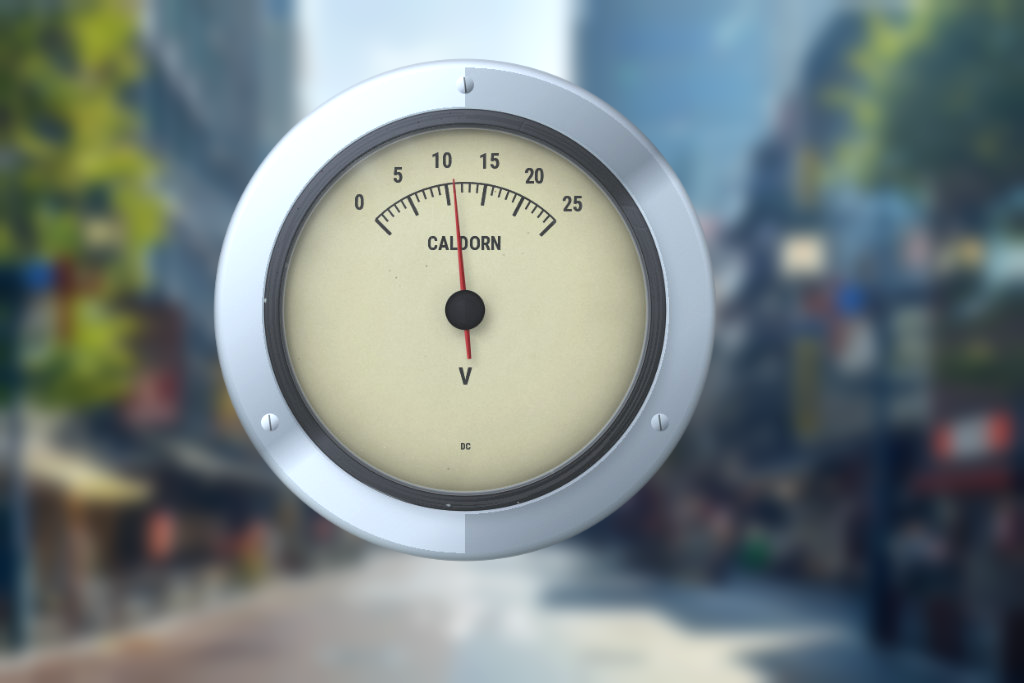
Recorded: 11 V
